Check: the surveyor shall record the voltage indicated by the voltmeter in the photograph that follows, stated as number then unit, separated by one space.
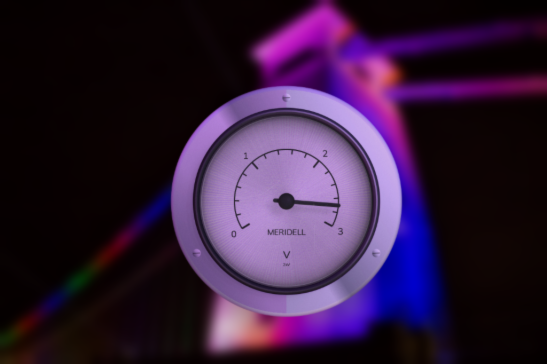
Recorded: 2.7 V
